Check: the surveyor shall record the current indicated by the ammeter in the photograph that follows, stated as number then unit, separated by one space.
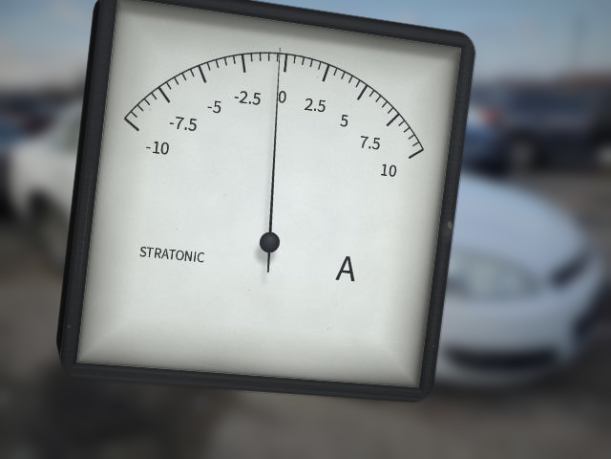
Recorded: -0.5 A
